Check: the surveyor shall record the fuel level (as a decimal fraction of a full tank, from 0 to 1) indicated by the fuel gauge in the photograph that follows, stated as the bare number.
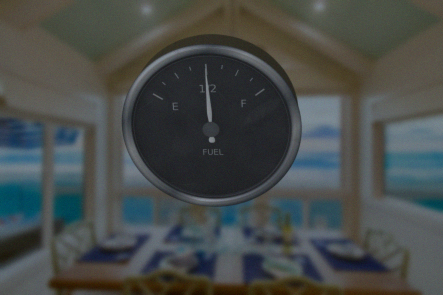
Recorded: 0.5
